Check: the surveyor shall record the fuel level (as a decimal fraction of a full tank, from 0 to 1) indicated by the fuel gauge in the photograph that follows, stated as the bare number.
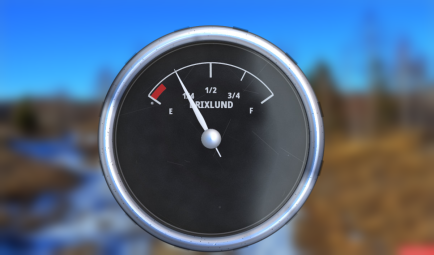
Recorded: 0.25
